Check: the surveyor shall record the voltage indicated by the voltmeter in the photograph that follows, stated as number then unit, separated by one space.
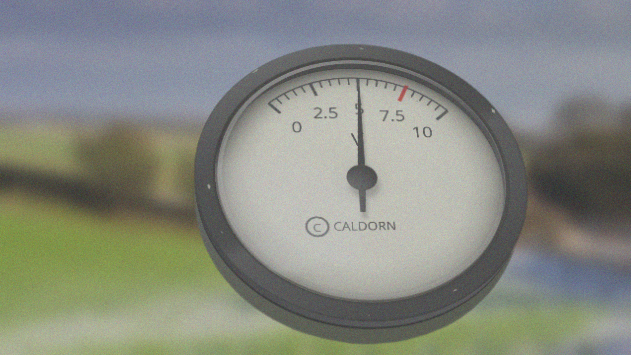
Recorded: 5 V
